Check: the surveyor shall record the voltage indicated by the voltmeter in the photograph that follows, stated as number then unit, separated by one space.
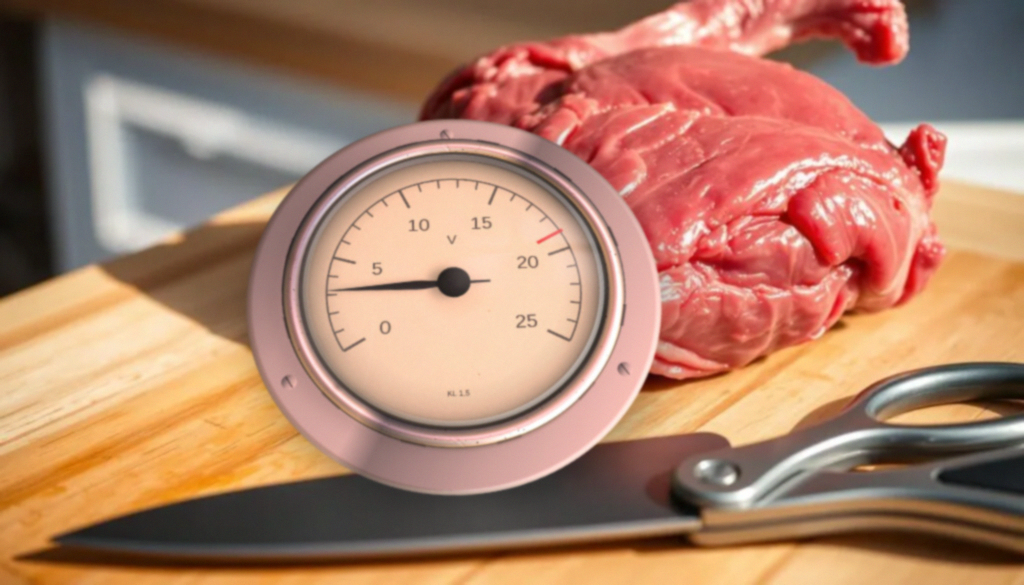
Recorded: 3 V
